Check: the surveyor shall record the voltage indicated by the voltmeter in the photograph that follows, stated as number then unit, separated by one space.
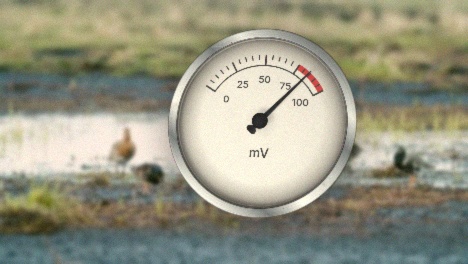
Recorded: 85 mV
